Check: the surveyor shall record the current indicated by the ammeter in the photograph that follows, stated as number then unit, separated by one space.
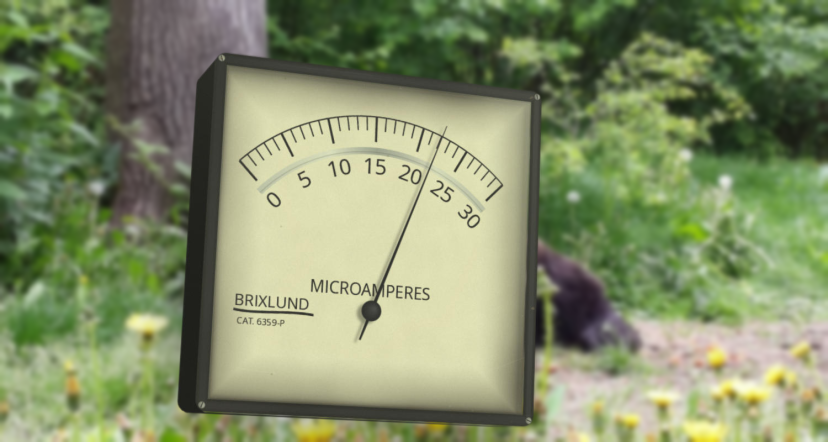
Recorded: 22 µA
